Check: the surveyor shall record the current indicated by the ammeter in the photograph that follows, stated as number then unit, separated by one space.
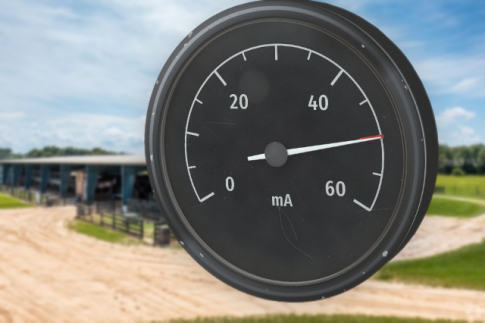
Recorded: 50 mA
